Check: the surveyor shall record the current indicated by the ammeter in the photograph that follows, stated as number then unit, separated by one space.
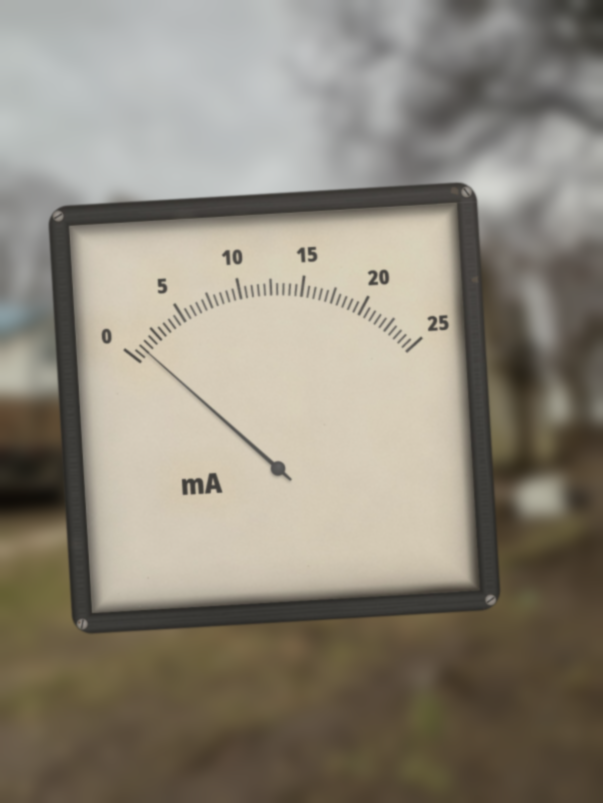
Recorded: 1 mA
